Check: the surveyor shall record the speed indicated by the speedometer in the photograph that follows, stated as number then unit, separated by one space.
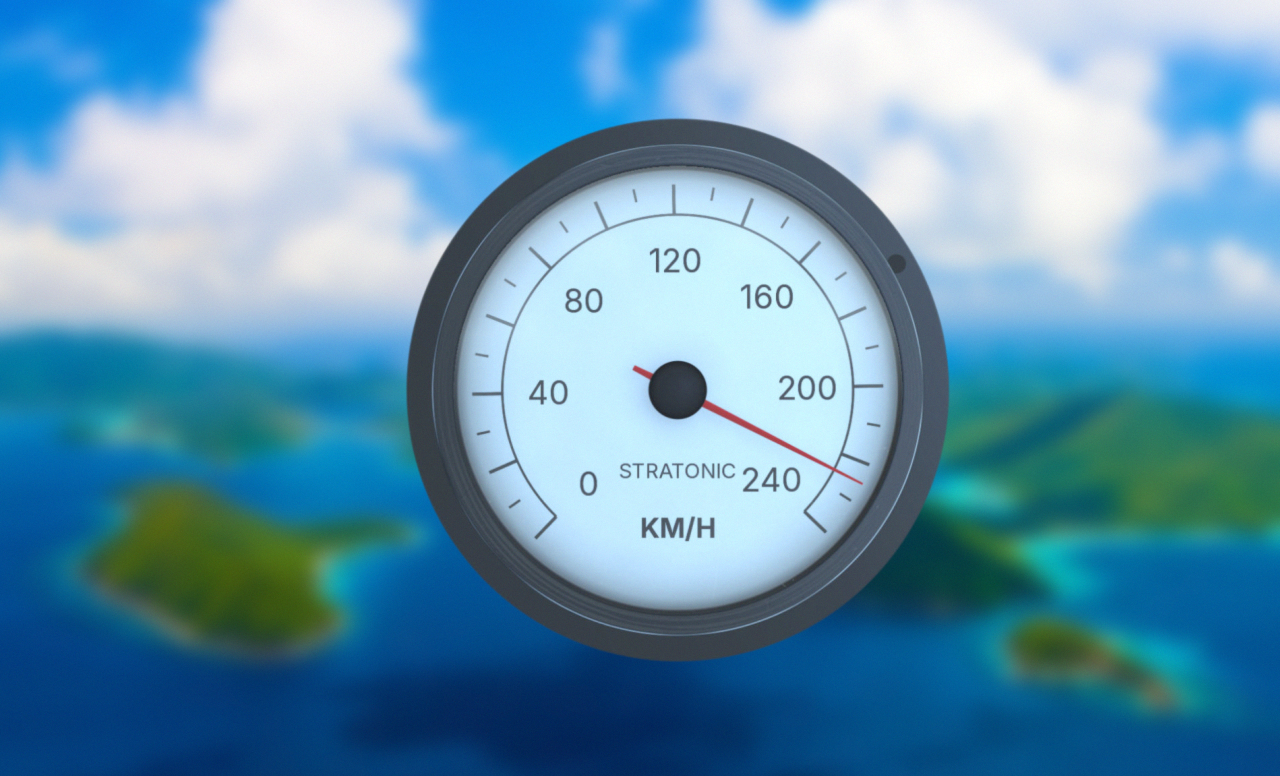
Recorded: 225 km/h
